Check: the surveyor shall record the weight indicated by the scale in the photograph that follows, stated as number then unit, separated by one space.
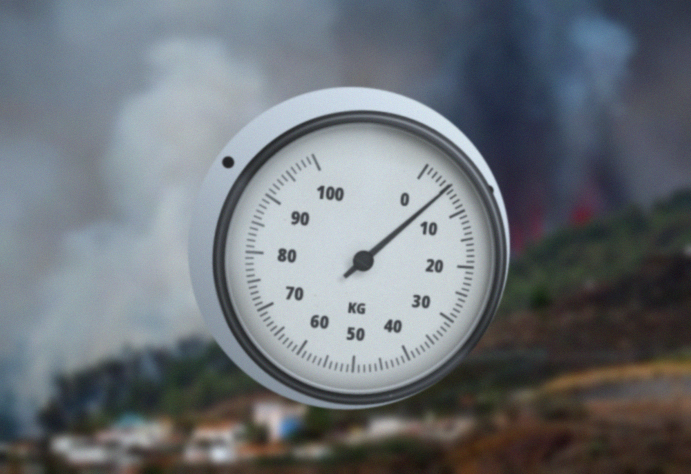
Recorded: 5 kg
